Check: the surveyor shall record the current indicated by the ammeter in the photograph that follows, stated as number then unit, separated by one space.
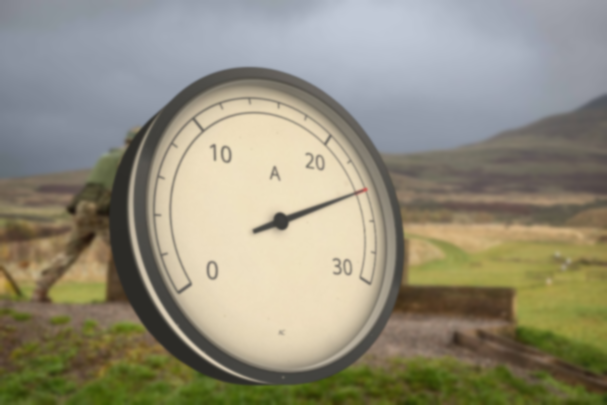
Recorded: 24 A
